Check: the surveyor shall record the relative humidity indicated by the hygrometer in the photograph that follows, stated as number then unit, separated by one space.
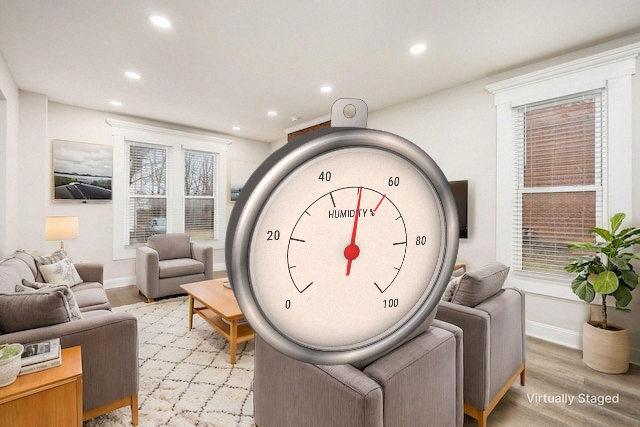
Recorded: 50 %
